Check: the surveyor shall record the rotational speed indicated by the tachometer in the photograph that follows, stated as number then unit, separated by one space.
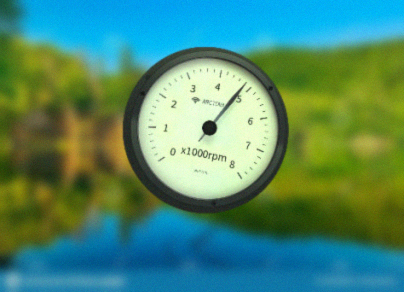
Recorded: 4800 rpm
